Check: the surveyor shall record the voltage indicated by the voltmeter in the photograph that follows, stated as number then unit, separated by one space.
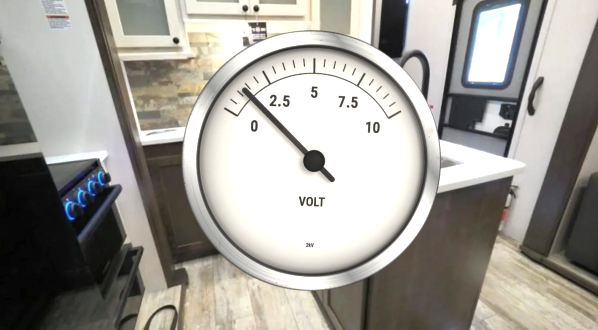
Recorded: 1.25 V
